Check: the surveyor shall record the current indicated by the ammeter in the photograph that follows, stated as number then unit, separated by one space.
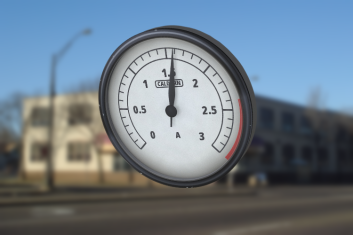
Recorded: 1.6 A
